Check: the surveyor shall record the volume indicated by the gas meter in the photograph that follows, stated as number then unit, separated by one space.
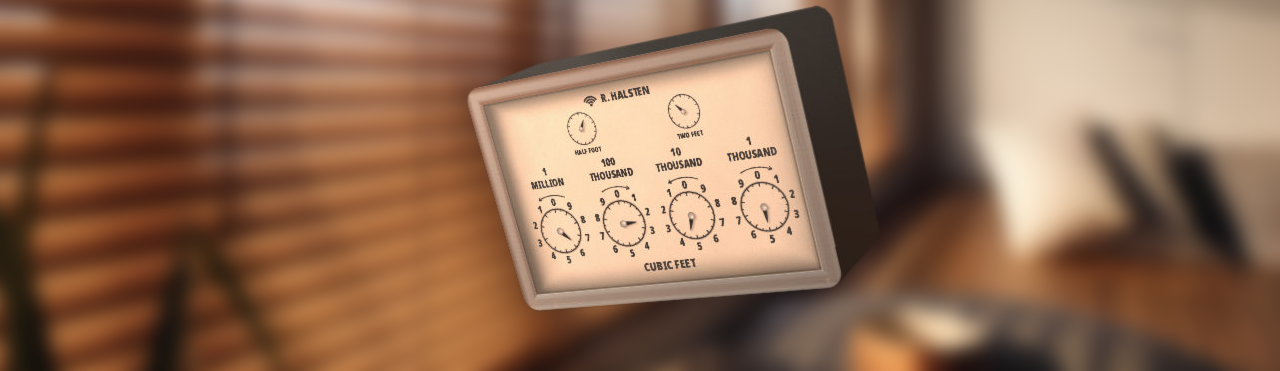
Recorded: 624500 ft³
